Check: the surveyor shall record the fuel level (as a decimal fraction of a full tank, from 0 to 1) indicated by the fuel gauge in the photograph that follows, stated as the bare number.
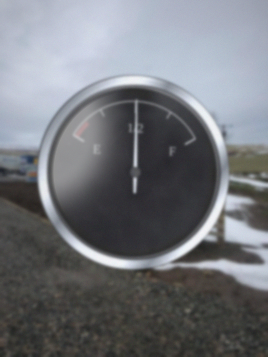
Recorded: 0.5
